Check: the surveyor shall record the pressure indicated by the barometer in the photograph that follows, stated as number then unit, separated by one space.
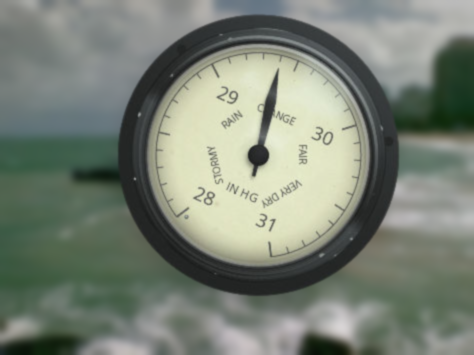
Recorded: 29.4 inHg
